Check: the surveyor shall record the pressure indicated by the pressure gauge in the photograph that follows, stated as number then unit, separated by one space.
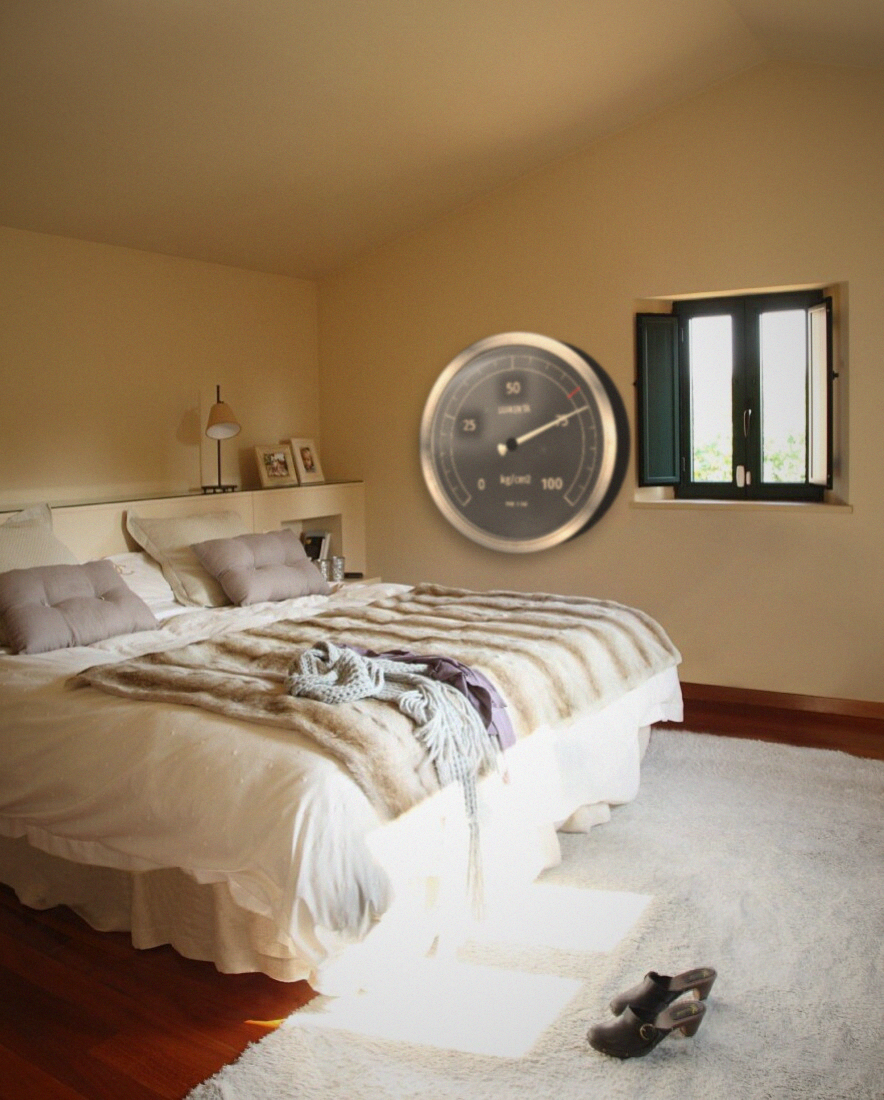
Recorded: 75 kg/cm²
